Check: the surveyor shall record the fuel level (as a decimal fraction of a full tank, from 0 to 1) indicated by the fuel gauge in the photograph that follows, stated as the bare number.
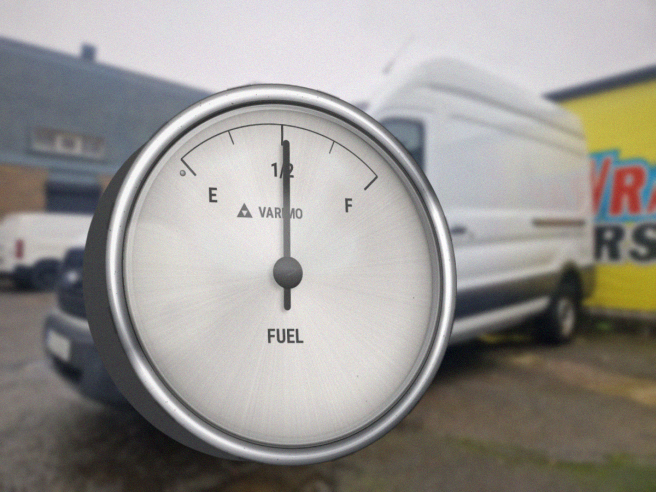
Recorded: 0.5
